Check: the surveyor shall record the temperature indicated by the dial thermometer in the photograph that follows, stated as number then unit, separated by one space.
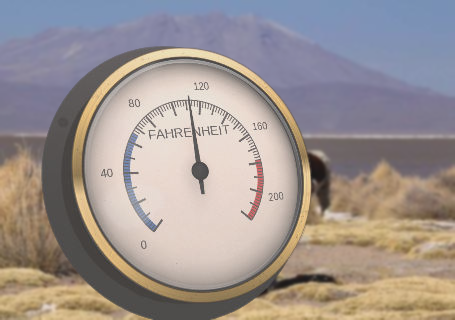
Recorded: 110 °F
